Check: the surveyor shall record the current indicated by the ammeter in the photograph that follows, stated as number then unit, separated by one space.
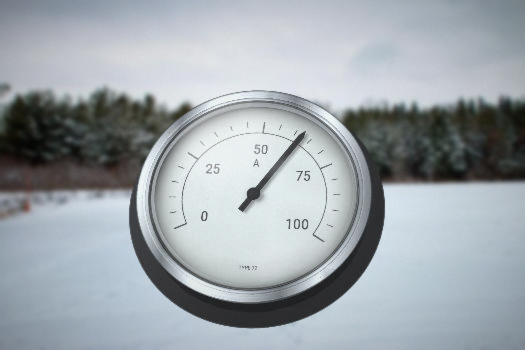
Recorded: 62.5 A
